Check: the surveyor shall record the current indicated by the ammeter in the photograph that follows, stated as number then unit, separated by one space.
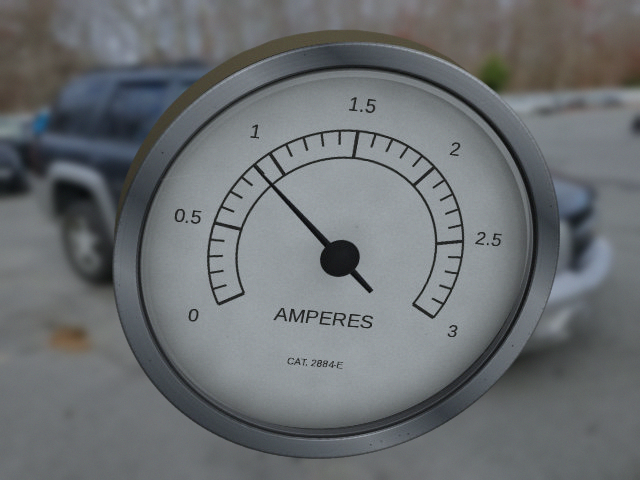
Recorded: 0.9 A
